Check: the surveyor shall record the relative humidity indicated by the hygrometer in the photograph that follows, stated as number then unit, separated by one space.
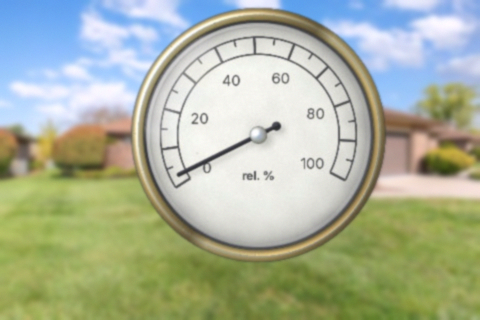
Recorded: 2.5 %
